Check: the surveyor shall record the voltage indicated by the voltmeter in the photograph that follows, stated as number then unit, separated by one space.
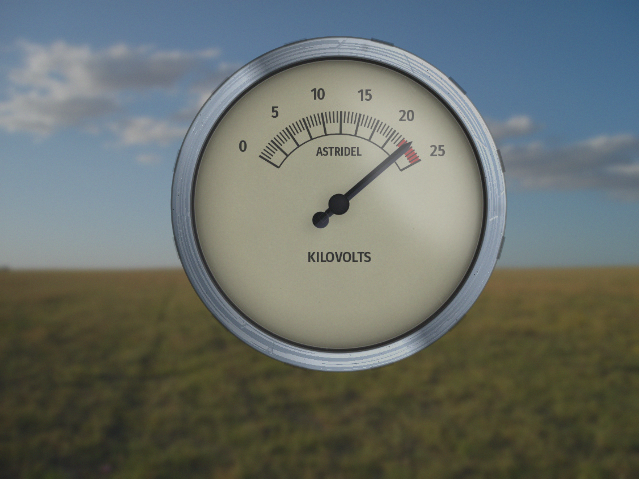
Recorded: 22.5 kV
